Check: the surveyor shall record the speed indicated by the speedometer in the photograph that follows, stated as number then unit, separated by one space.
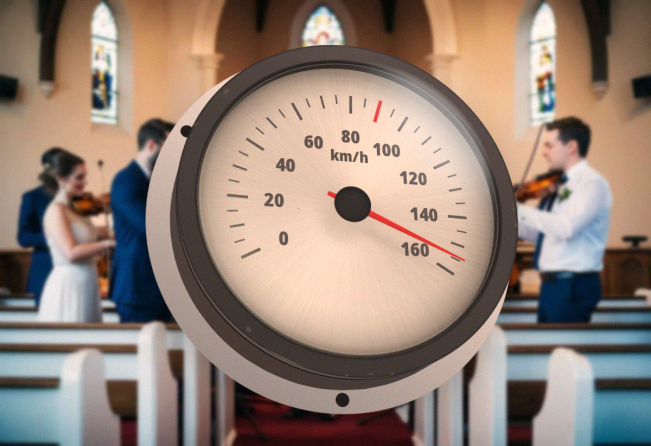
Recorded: 155 km/h
